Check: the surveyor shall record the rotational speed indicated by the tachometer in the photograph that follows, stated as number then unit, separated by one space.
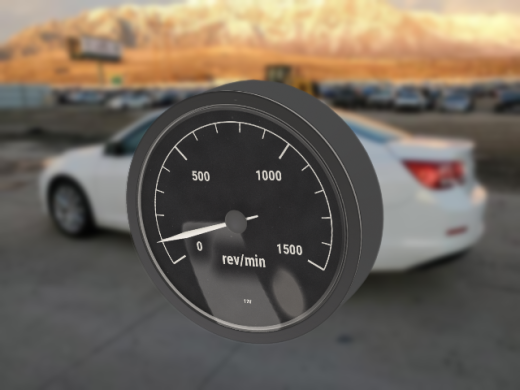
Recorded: 100 rpm
